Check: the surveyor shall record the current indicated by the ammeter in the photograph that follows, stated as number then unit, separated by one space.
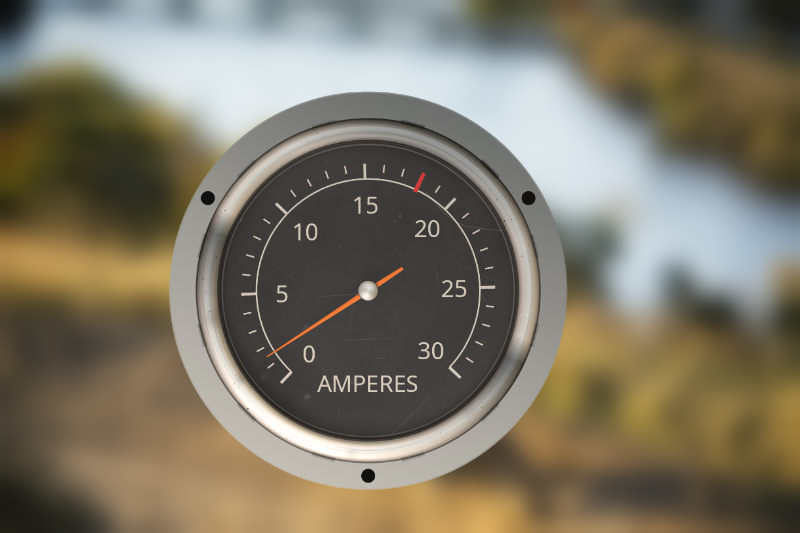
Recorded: 1.5 A
